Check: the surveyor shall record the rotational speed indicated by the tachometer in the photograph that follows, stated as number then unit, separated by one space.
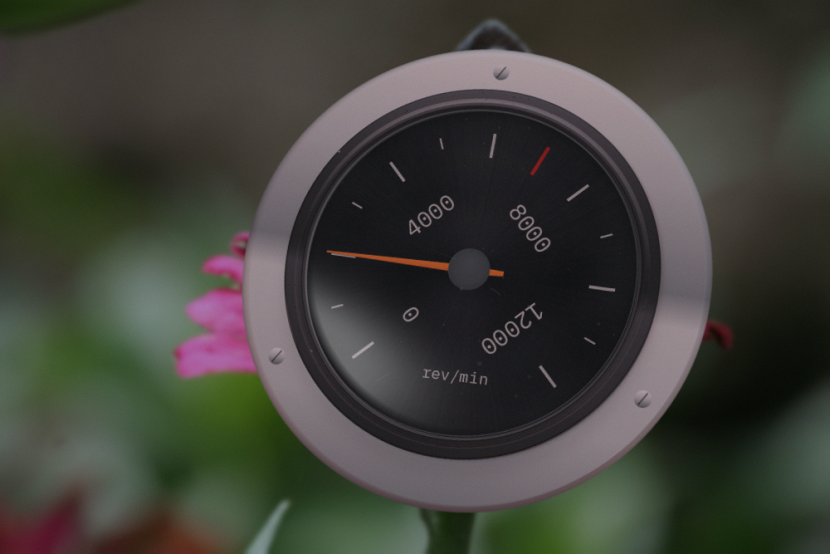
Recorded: 2000 rpm
